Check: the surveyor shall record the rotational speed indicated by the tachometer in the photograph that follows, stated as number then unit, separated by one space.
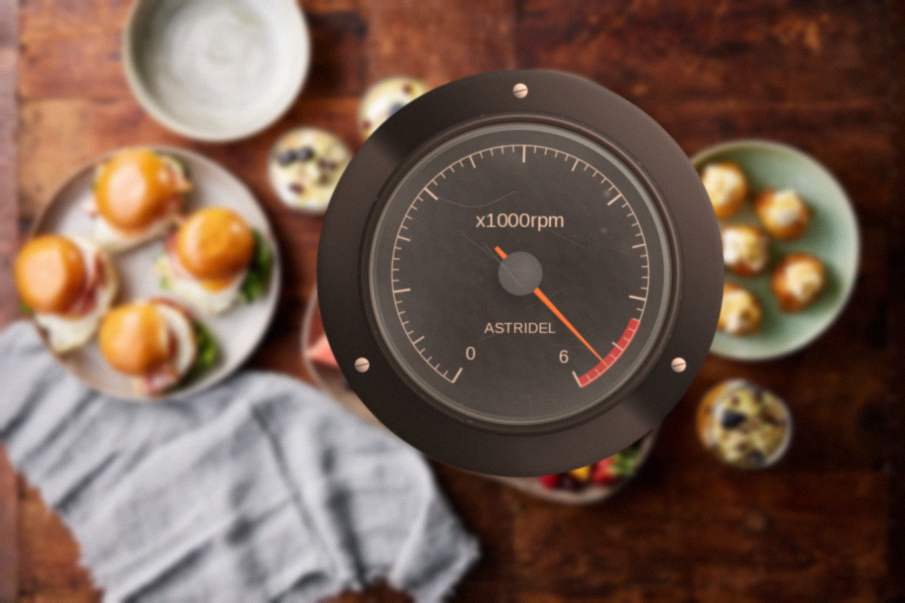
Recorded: 5700 rpm
